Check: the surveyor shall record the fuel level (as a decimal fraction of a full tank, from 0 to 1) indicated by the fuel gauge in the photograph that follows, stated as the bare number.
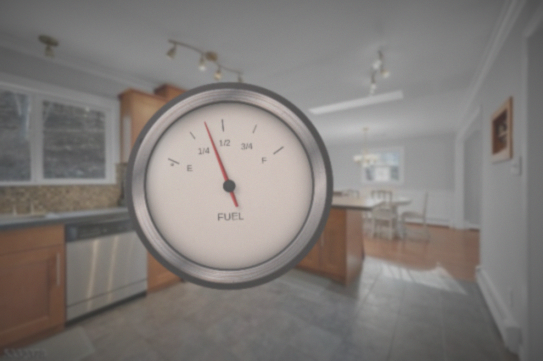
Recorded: 0.375
